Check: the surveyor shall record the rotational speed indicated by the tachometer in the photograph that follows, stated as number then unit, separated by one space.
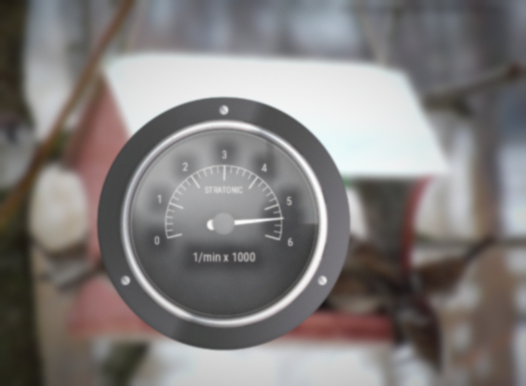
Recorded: 5400 rpm
